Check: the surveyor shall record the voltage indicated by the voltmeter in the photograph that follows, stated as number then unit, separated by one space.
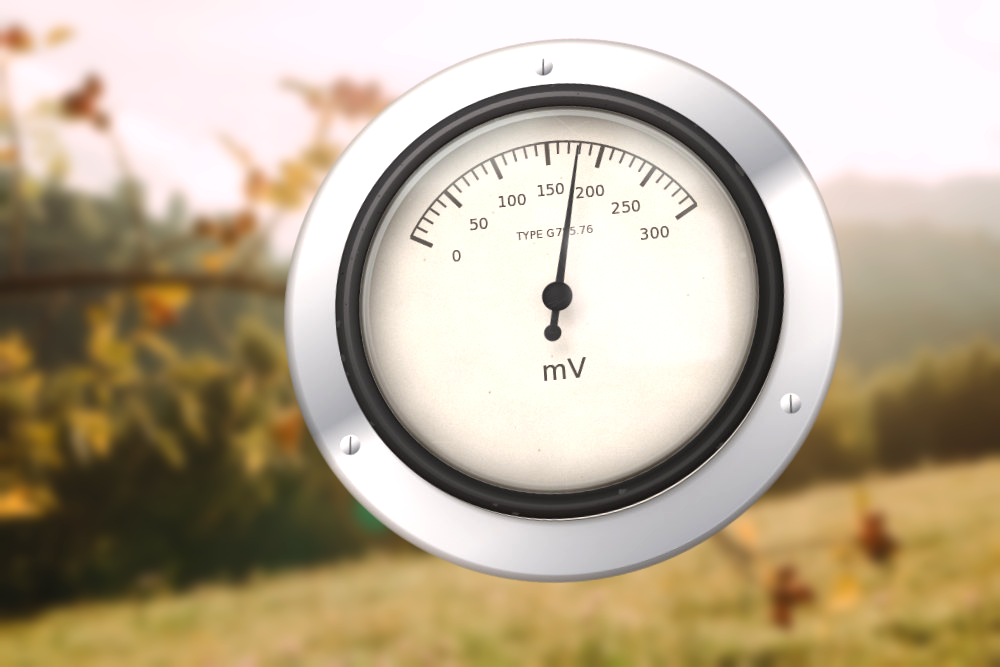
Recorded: 180 mV
